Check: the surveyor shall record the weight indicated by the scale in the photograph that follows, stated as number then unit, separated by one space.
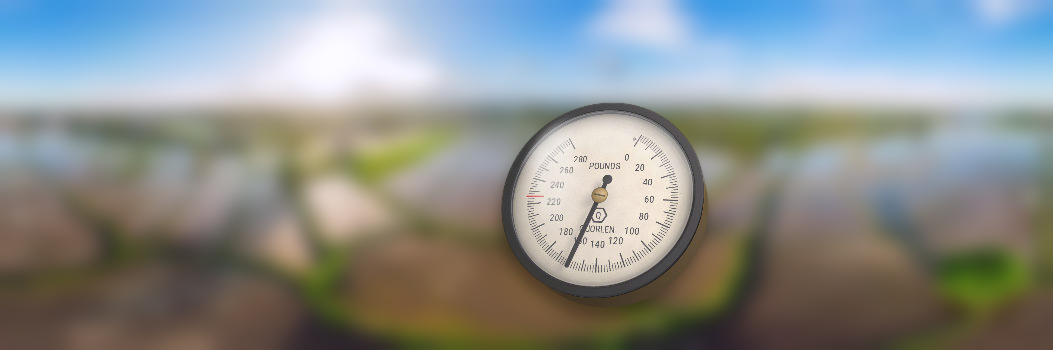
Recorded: 160 lb
